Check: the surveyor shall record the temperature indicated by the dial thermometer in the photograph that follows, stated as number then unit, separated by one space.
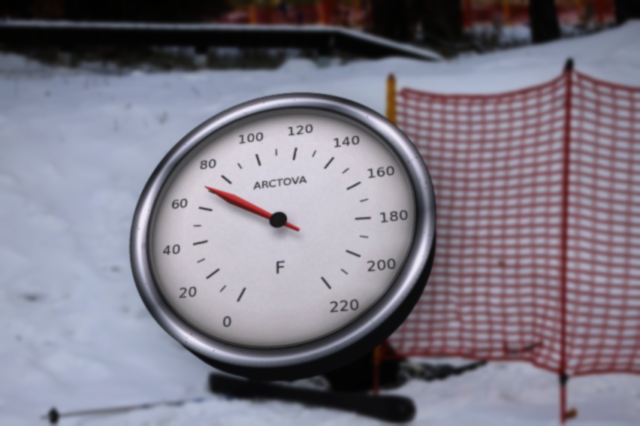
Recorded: 70 °F
